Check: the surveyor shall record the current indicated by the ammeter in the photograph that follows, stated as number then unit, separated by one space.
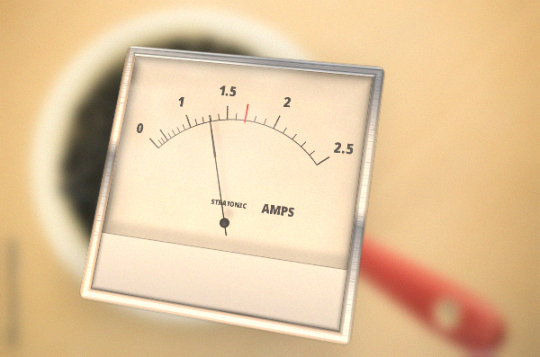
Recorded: 1.3 A
